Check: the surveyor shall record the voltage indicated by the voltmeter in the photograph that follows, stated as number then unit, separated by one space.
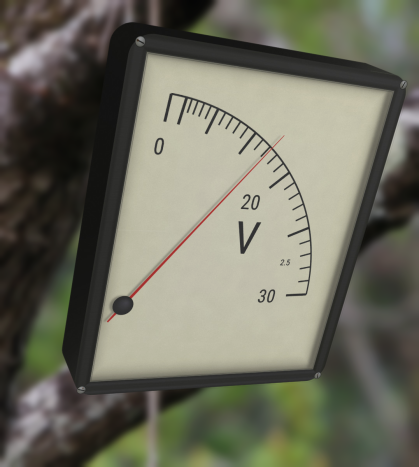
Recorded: 17 V
